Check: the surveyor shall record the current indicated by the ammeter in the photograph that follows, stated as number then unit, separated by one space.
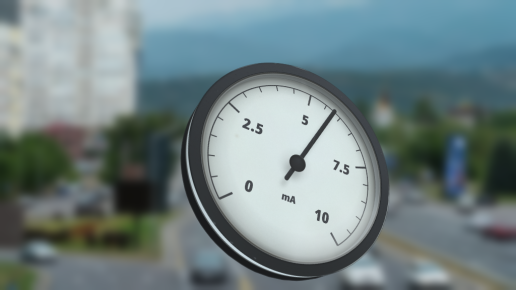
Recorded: 5.75 mA
